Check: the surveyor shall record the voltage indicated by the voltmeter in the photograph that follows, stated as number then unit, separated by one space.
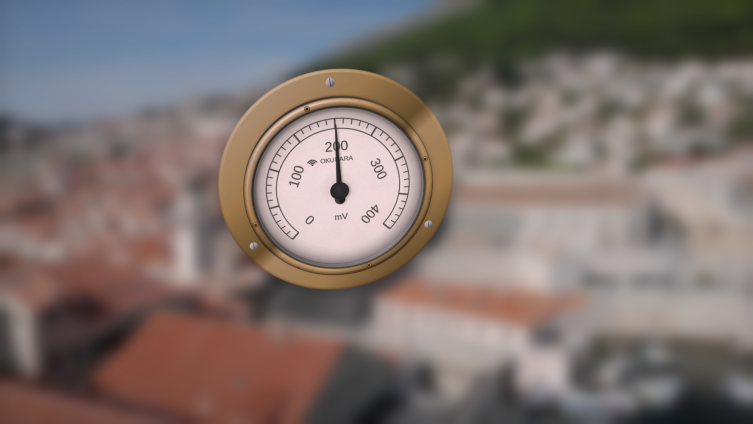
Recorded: 200 mV
